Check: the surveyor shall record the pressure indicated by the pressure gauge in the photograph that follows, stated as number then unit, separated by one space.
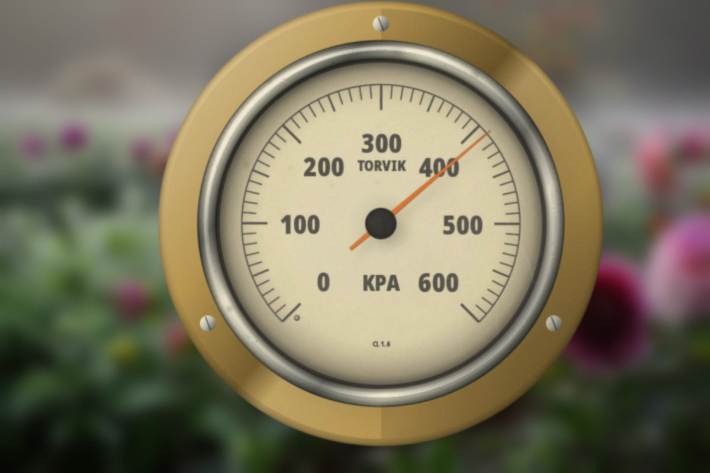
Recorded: 410 kPa
